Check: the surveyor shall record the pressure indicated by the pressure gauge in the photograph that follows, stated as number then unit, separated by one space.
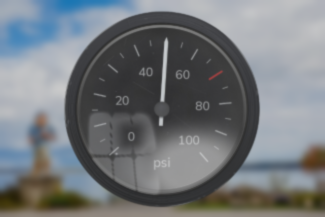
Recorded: 50 psi
